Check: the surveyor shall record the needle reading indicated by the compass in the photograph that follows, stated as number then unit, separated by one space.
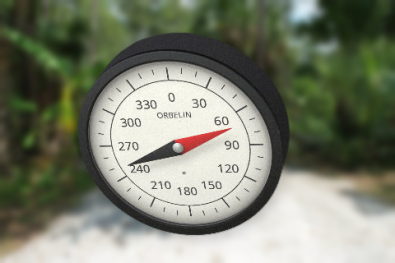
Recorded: 70 °
